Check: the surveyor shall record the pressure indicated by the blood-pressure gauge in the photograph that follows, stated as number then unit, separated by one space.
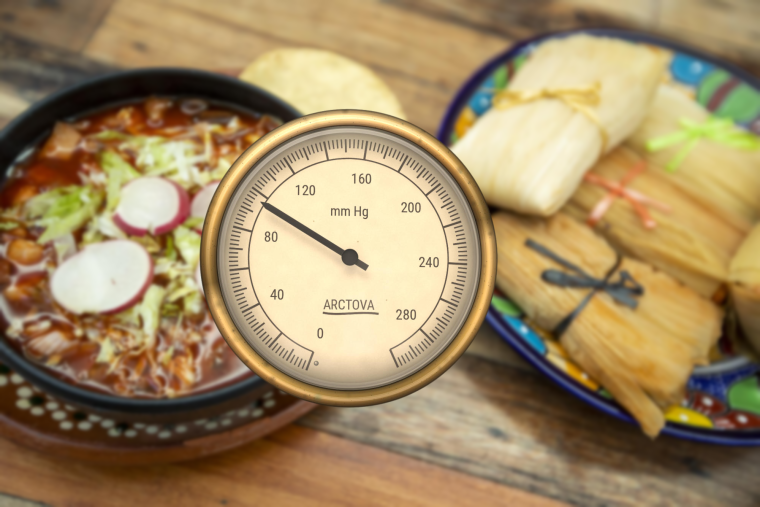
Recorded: 96 mmHg
